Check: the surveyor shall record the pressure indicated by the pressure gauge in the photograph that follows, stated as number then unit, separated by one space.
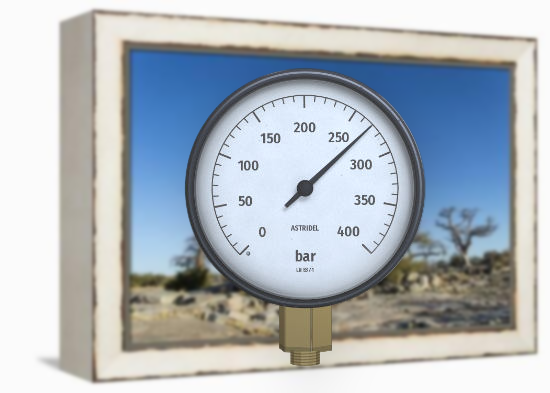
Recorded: 270 bar
